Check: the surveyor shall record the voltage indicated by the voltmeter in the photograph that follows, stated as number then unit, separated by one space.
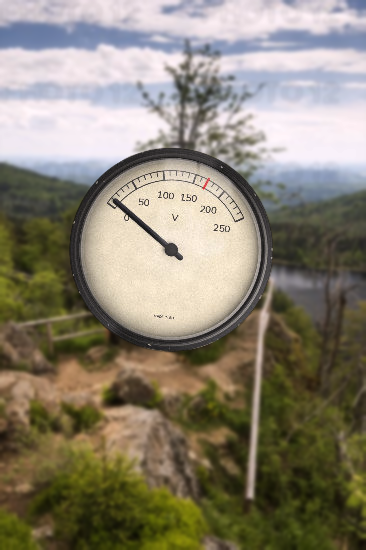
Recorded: 10 V
